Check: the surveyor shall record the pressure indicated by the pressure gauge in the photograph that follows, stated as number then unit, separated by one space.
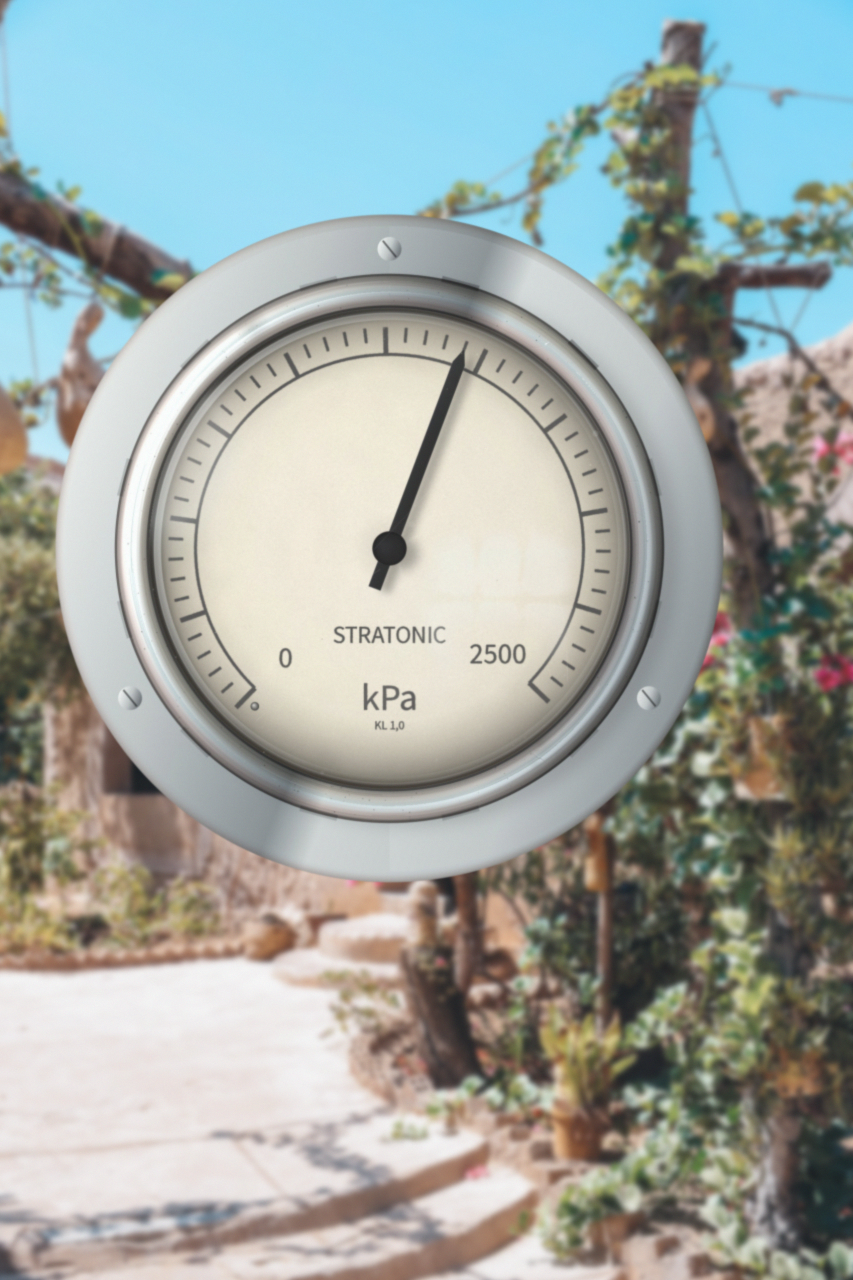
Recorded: 1450 kPa
